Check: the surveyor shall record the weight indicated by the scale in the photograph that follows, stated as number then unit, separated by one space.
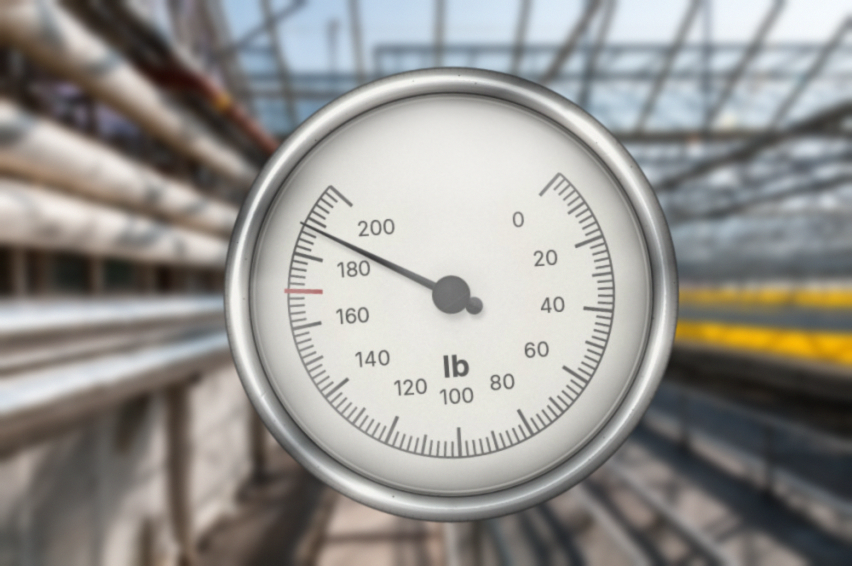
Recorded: 188 lb
